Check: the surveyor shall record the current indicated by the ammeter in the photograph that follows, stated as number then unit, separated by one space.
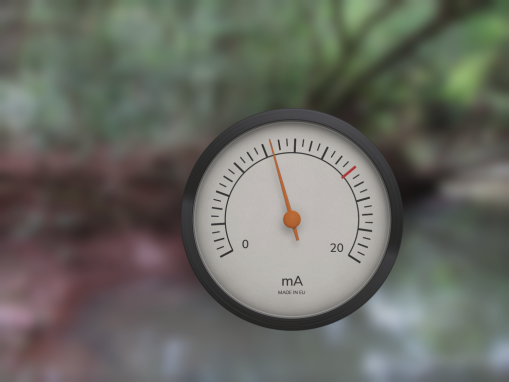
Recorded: 8.5 mA
